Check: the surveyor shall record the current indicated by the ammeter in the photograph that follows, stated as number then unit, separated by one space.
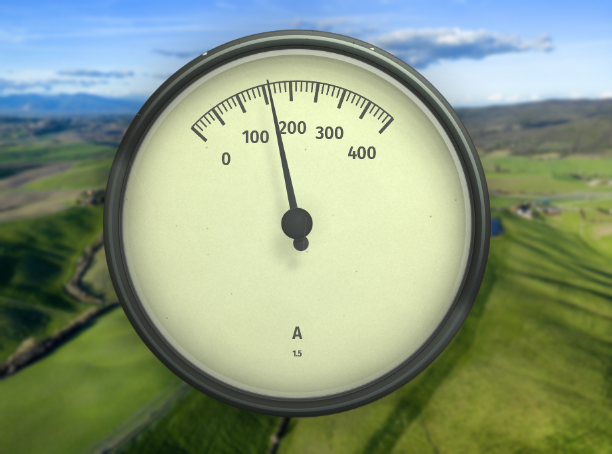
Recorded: 160 A
